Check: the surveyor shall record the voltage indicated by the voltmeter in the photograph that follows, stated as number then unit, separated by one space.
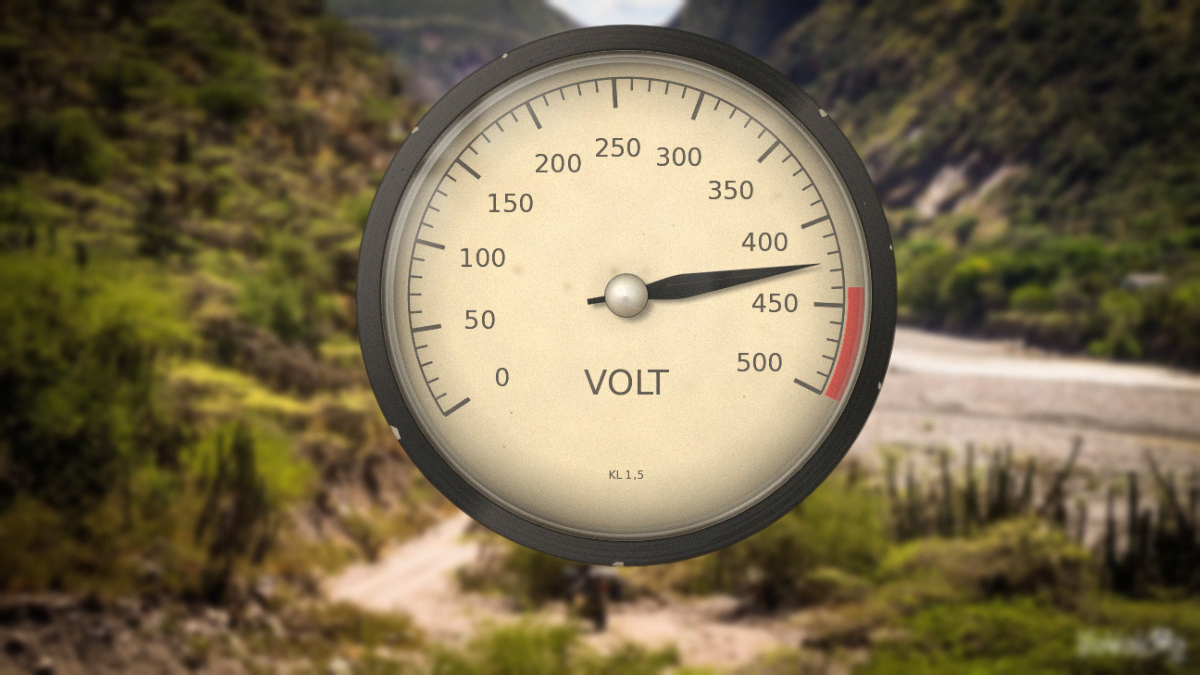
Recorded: 425 V
